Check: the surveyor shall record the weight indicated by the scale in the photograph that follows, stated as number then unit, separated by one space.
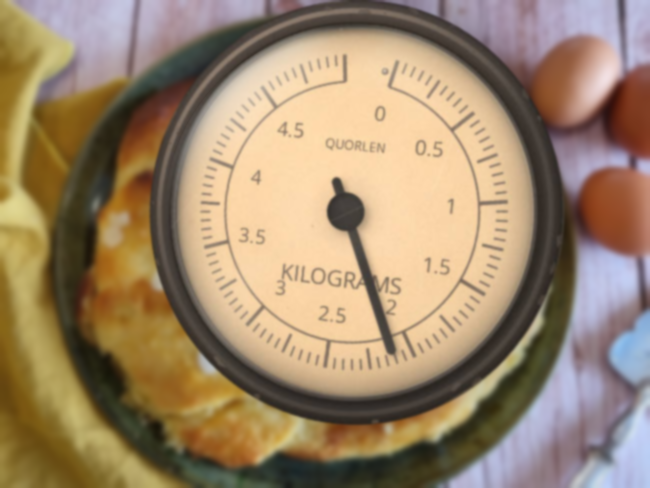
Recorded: 2.1 kg
